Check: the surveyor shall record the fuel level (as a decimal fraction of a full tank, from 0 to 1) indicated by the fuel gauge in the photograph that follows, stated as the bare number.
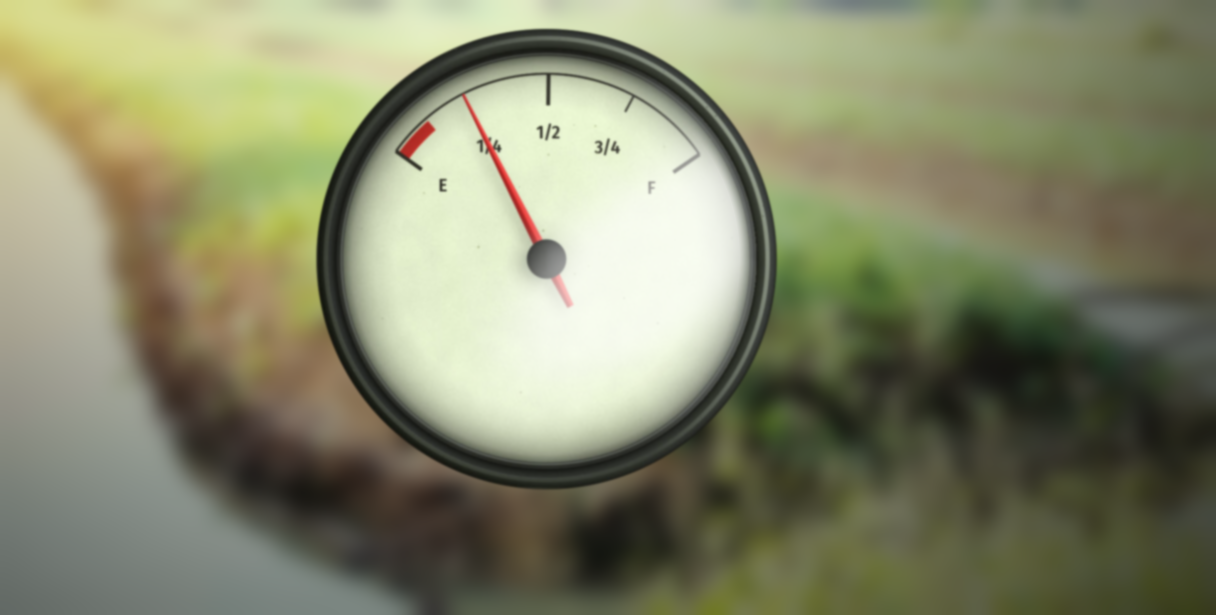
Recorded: 0.25
